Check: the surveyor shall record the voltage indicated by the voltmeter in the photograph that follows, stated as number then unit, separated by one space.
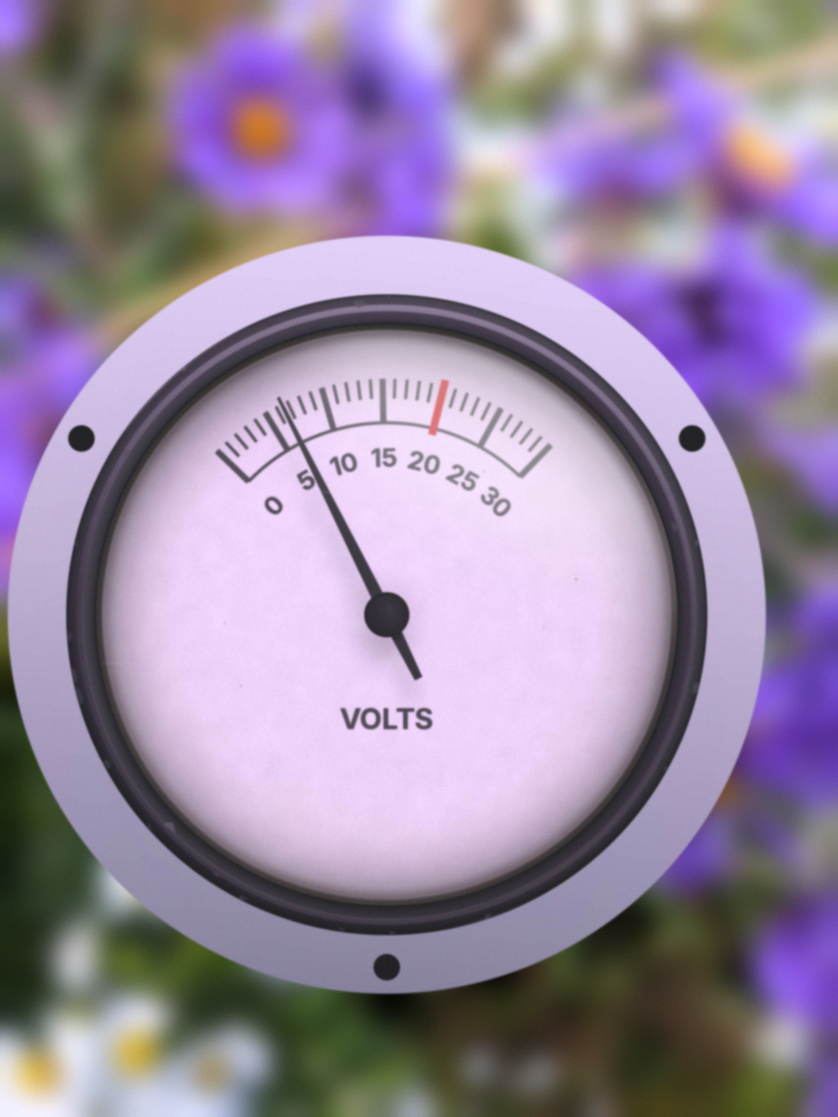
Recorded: 6.5 V
